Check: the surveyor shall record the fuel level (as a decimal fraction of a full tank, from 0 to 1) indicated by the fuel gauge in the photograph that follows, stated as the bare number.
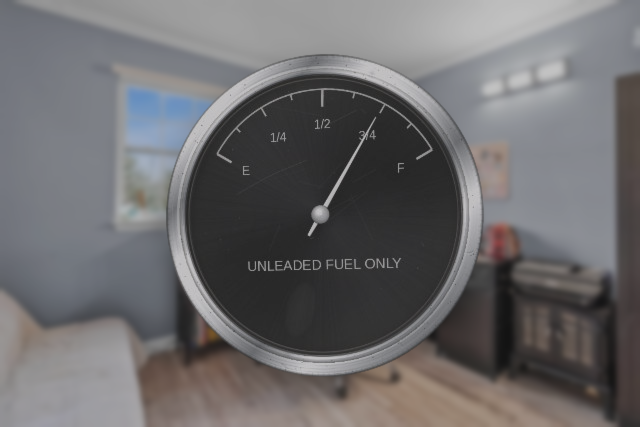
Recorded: 0.75
